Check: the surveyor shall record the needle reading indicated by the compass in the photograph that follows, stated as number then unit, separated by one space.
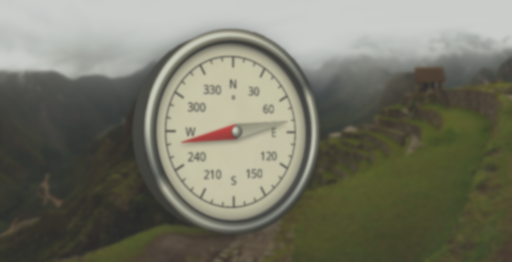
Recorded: 260 °
